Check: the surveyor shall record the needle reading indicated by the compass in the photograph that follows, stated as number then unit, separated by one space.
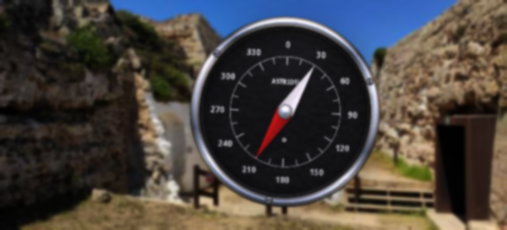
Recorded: 210 °
